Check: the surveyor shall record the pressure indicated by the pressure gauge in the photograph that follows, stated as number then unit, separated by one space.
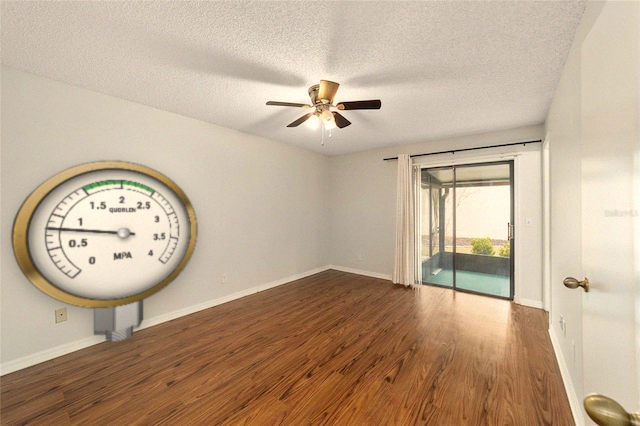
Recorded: 0.8 MPa
